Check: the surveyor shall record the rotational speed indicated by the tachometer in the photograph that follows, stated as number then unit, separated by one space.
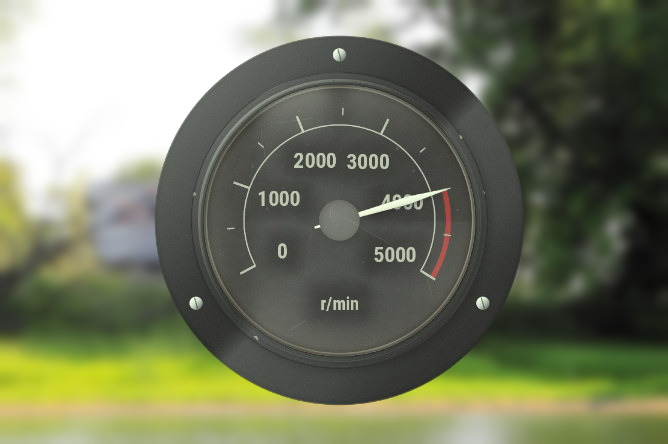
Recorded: 4000 rpm
